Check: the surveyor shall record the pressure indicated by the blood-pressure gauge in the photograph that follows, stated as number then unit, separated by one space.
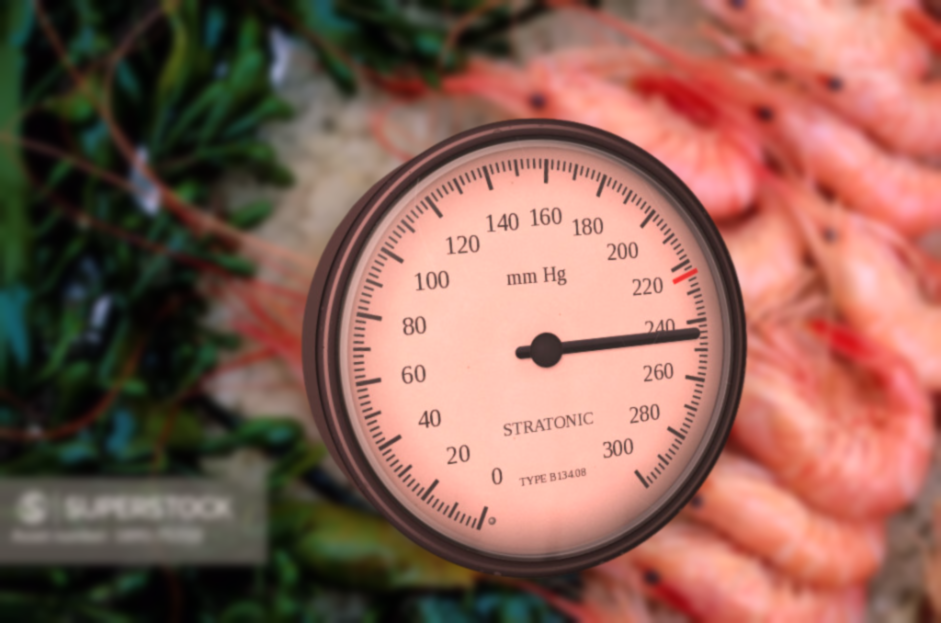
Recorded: 244 mmHg
